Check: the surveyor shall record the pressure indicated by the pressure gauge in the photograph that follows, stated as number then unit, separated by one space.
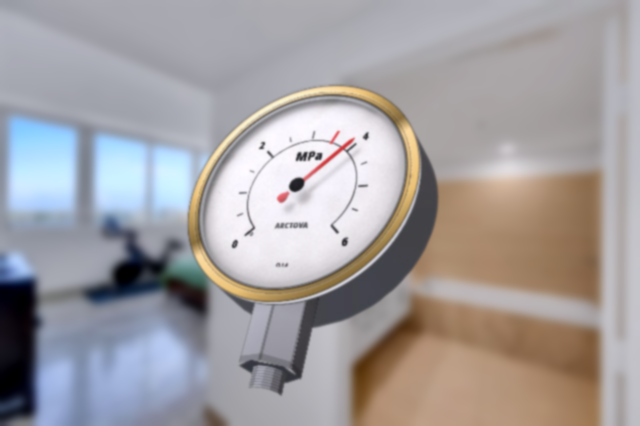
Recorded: 4 MPa
